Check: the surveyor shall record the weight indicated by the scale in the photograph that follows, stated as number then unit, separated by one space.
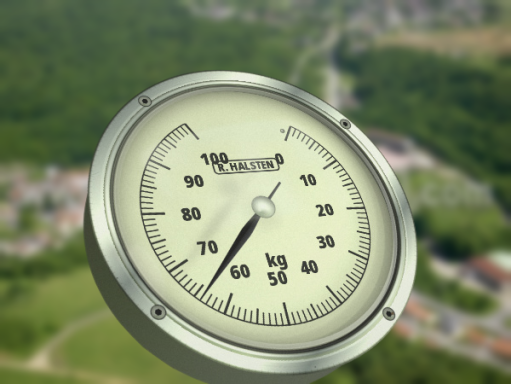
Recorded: 64 kg
